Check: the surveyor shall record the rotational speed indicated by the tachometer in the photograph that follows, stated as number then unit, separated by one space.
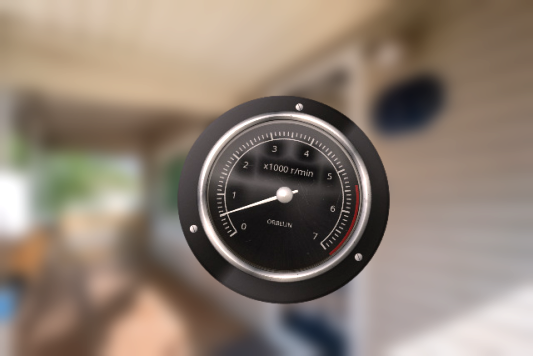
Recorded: 500 rpm
